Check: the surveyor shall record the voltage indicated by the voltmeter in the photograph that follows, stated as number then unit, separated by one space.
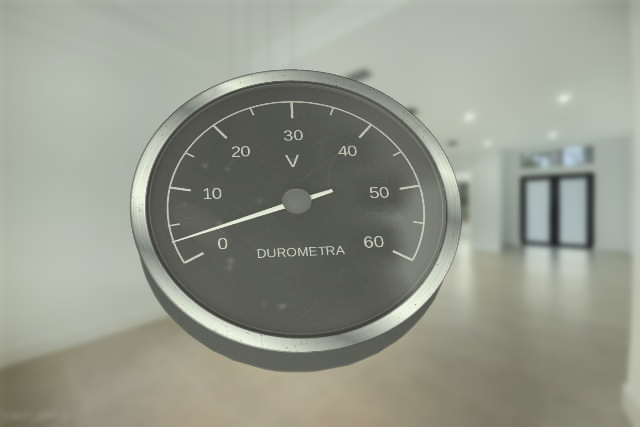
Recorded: 2.5 V
